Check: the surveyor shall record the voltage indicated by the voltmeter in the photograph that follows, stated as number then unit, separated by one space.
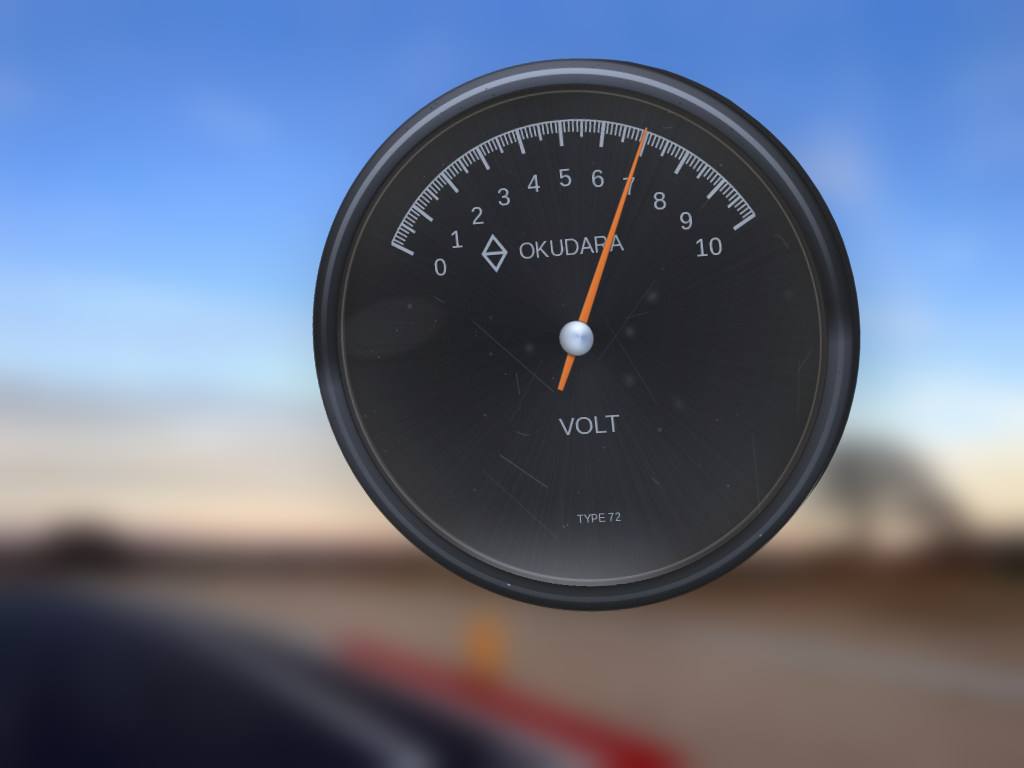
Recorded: 7 V
